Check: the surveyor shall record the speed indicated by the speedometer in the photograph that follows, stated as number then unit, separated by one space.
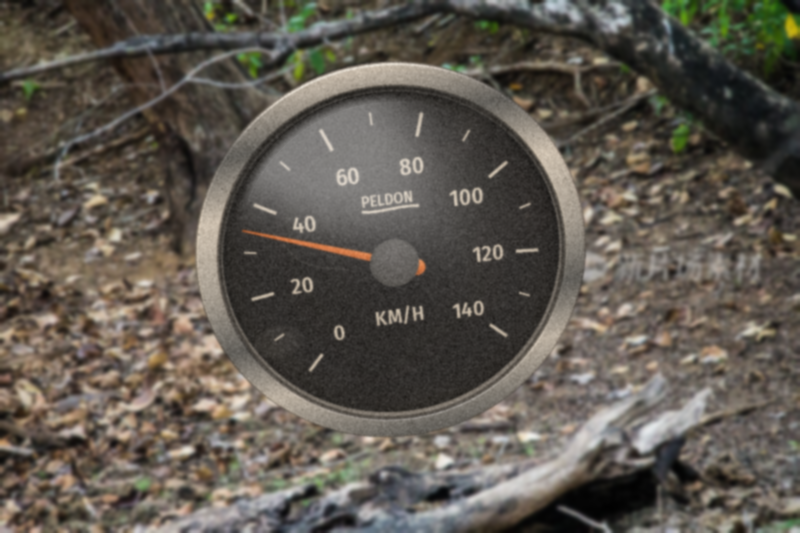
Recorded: 35 km/h
